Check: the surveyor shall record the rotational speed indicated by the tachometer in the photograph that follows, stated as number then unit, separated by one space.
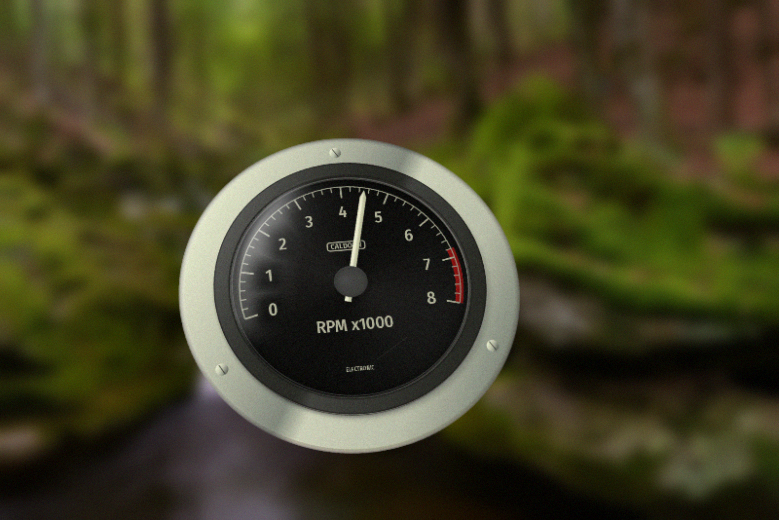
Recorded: 4500 rpm
